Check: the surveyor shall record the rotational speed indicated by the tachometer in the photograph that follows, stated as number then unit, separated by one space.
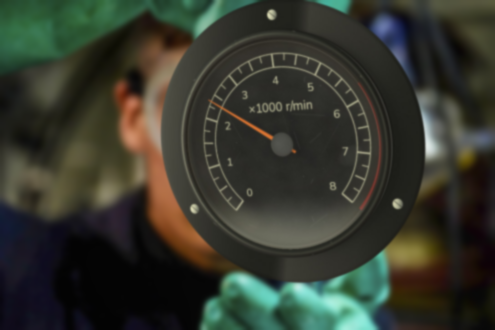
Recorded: 2375 rpm
